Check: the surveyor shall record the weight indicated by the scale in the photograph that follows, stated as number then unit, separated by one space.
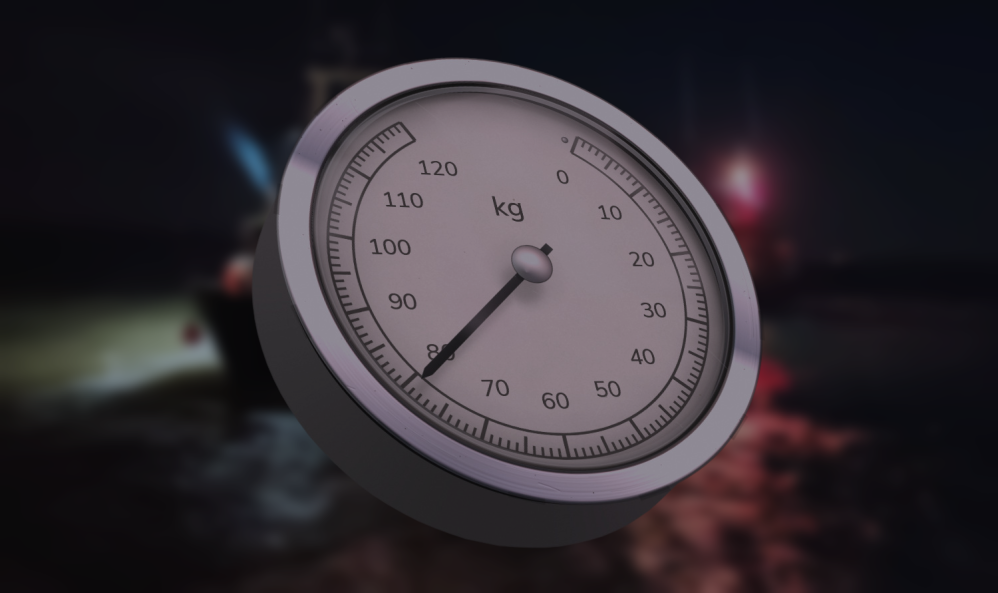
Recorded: 79 kg
